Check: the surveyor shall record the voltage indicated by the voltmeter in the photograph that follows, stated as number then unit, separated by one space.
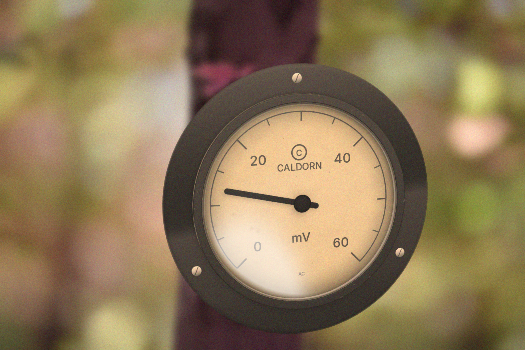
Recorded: 12.5 mV
